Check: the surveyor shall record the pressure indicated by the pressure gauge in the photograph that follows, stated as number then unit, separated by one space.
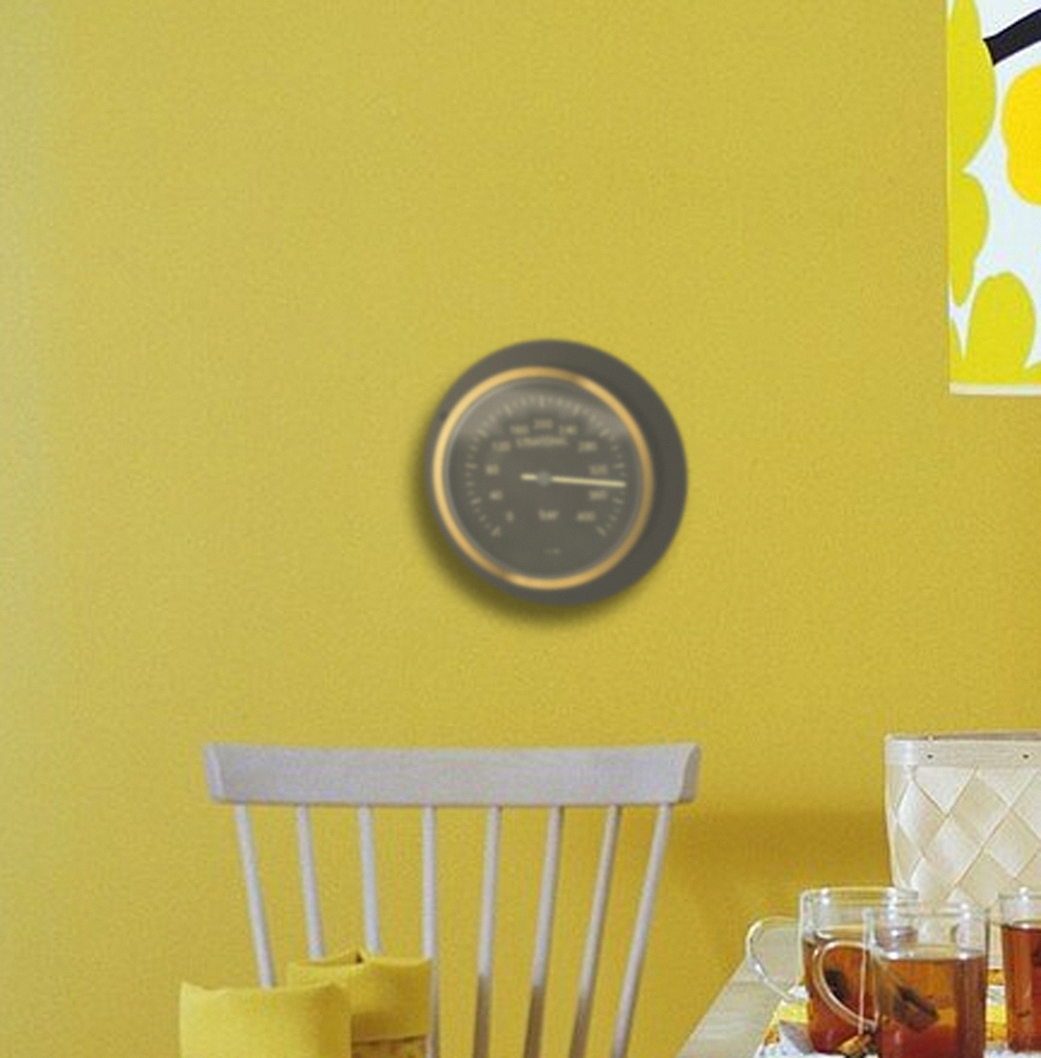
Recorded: 340 bar
